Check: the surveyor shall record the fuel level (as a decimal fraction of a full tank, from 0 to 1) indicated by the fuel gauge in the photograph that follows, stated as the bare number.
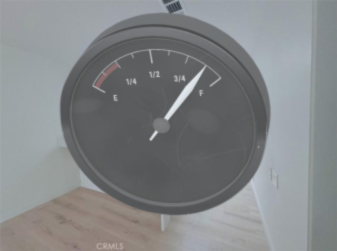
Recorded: 0.875
